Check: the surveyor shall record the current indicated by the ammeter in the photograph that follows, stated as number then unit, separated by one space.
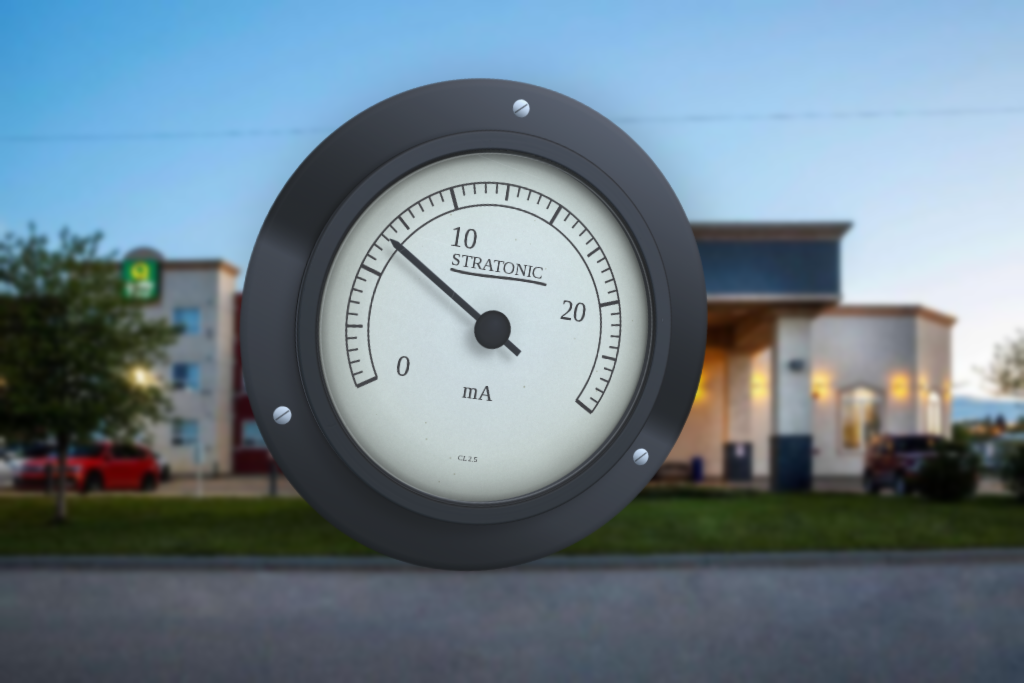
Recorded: 6.5 mA
